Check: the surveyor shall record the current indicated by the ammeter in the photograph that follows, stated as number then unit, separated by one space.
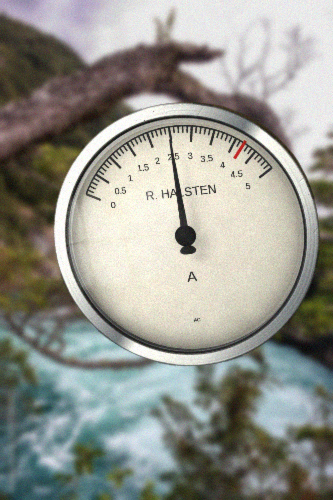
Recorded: 2.5 A
